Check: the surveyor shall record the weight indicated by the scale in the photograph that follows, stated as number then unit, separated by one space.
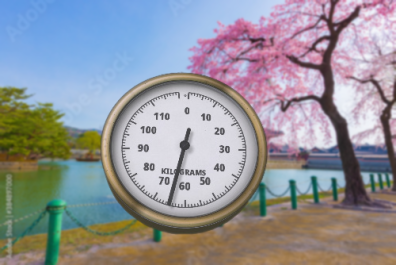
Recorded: 65 kg
